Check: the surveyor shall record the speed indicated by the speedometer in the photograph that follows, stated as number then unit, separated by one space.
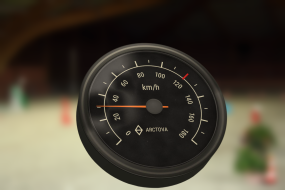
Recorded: 30 km/h
